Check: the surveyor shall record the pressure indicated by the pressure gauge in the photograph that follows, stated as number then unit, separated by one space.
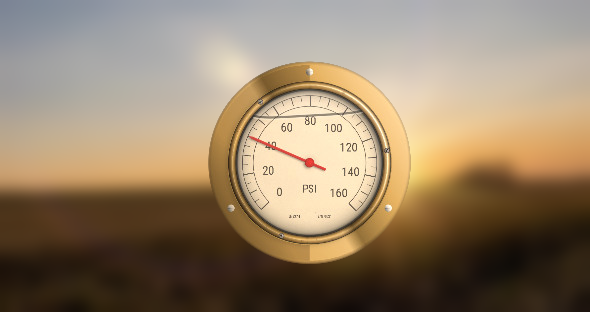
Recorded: 40 psi
